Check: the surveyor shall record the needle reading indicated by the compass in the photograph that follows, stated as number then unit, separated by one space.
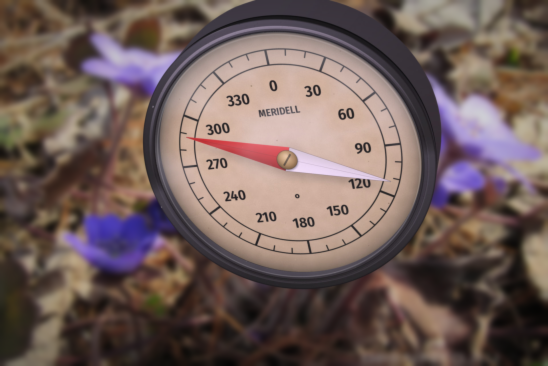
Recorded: 290 °
